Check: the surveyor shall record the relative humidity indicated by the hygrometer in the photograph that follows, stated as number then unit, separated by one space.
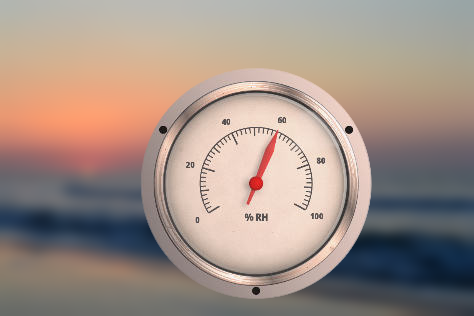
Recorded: 60 %
